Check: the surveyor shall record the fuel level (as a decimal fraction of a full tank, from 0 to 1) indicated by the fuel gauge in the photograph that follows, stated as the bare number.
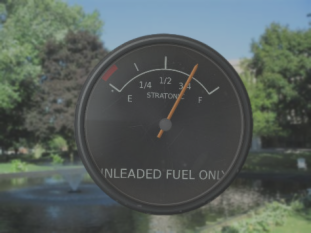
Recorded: 0.75
